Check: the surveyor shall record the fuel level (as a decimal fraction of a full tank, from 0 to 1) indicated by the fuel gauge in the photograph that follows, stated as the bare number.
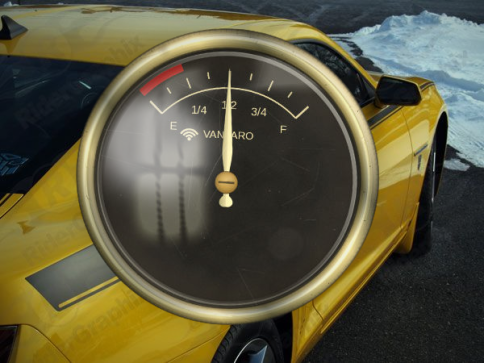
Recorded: 0.5
